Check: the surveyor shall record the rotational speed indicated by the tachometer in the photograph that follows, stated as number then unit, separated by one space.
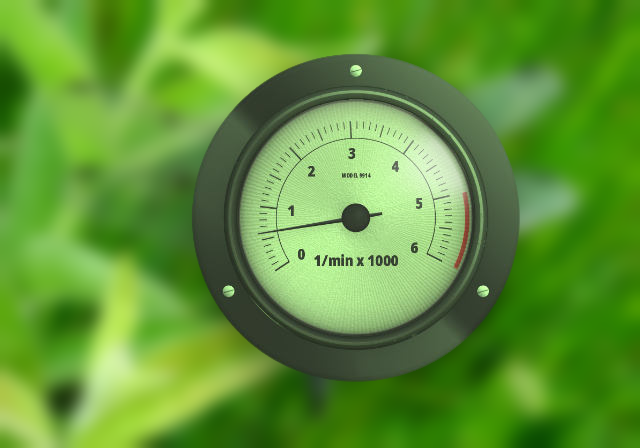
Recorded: 600 rpm
